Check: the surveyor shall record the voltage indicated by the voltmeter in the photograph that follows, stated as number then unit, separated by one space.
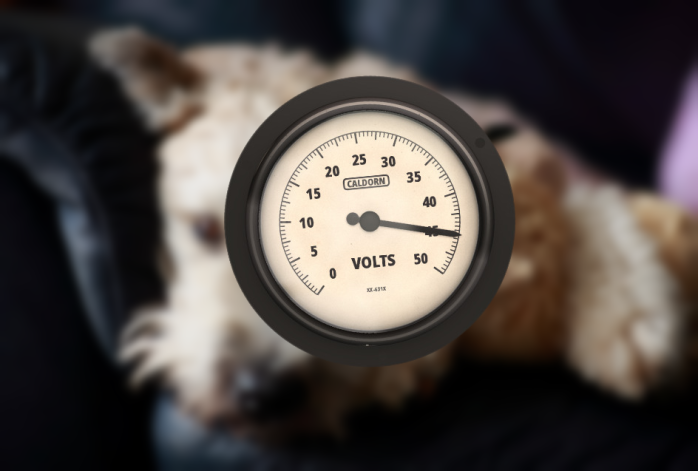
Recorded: 45 V
